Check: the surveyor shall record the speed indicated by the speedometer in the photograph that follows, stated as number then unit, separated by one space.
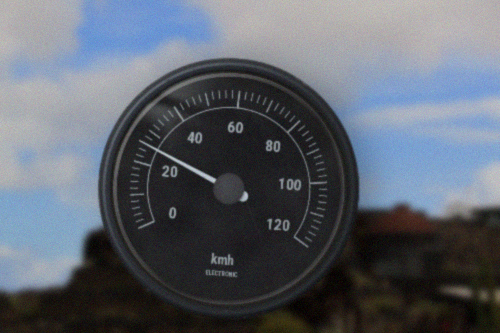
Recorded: 26 km/h
